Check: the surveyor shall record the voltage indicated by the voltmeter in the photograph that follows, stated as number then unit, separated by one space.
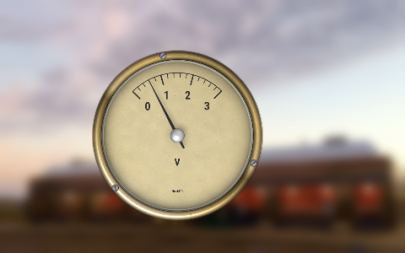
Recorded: 0.6 V
